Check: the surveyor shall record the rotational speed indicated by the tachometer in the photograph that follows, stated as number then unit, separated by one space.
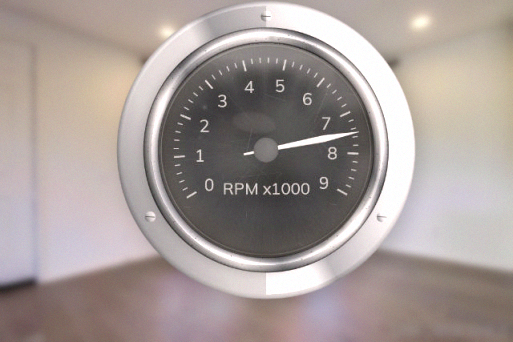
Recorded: 7500 rpm
